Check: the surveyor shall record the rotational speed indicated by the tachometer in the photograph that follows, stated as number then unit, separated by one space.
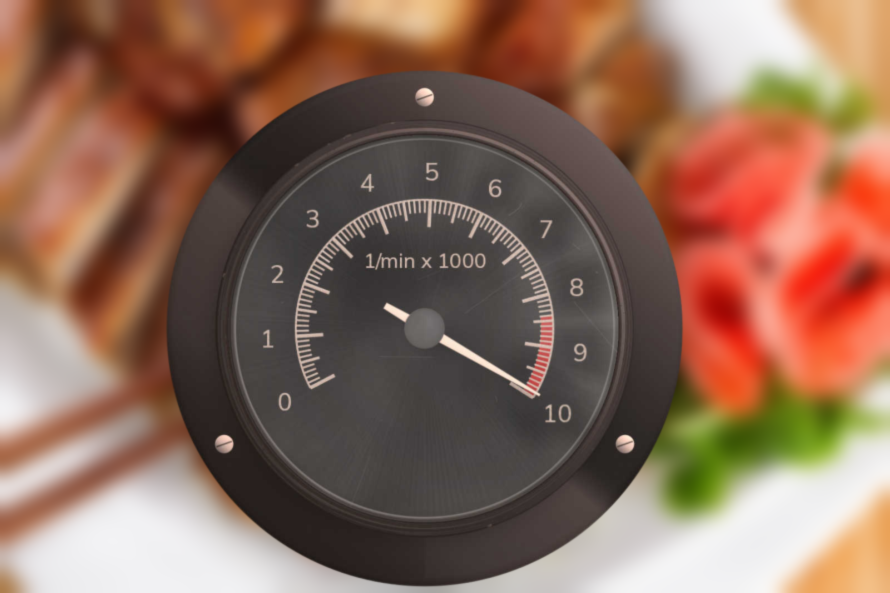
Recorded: 9900 rpm
